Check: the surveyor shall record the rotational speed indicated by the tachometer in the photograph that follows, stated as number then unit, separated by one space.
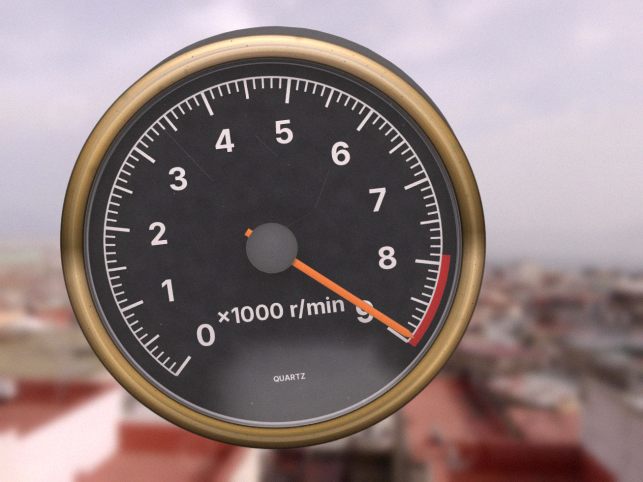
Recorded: 8900 rpm
